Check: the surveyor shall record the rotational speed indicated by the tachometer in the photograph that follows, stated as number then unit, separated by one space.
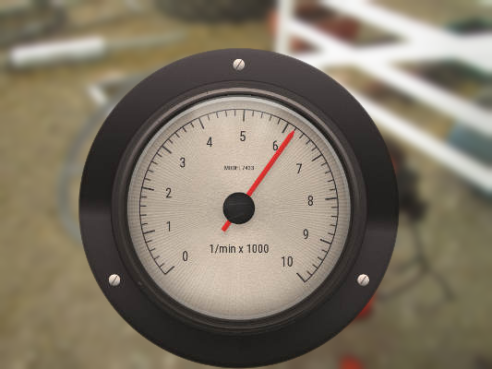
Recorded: 6200 rpm
